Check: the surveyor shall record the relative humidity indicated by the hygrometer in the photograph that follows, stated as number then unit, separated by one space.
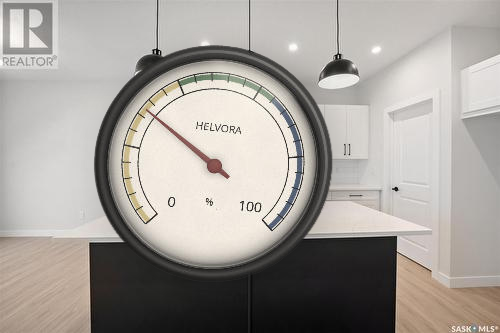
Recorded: 30 %
